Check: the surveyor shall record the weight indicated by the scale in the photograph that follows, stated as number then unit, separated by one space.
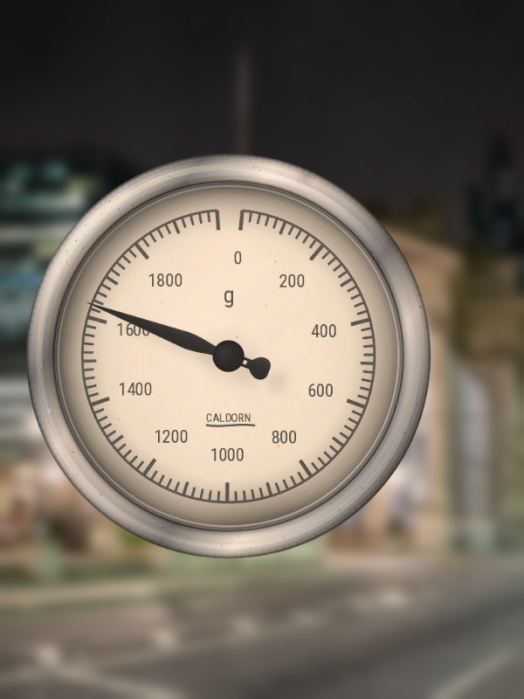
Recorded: 1630 g
